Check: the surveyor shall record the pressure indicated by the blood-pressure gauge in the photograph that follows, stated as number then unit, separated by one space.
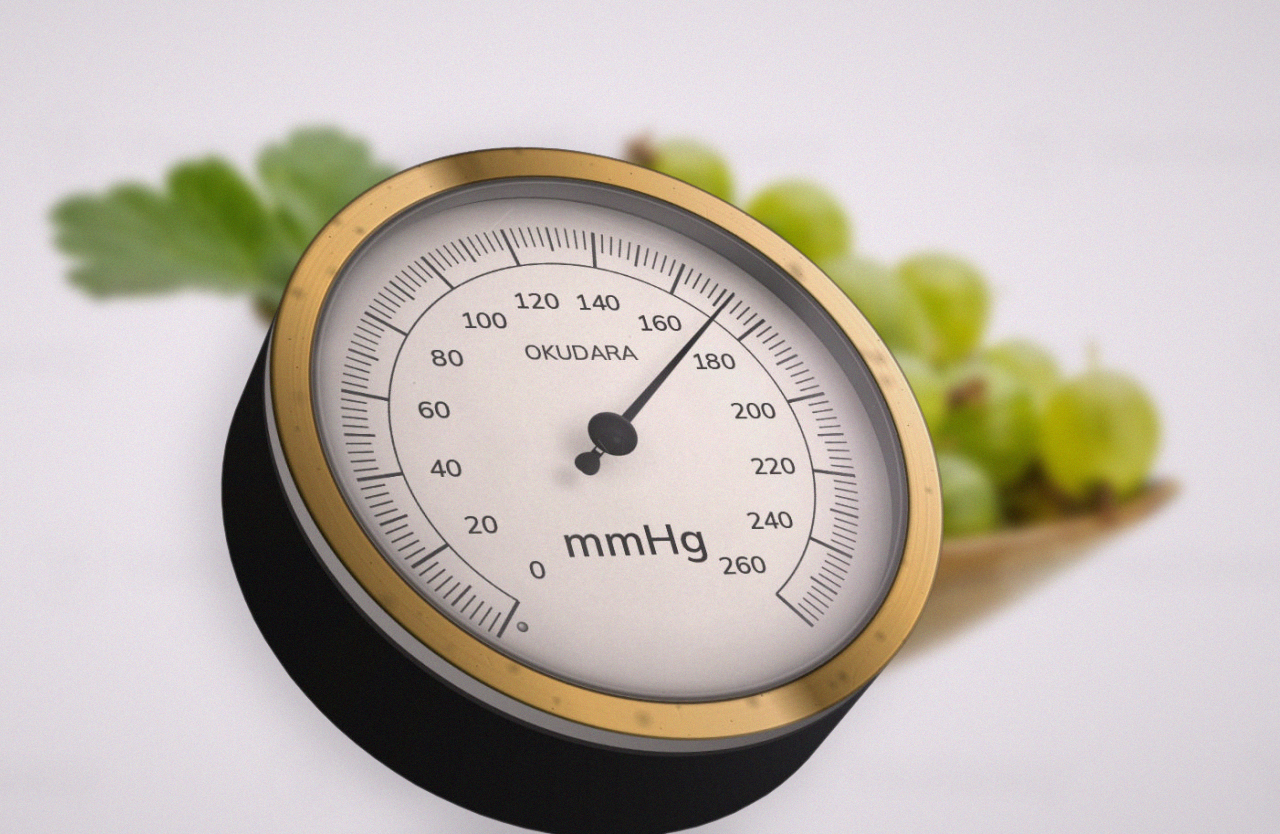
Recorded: 172 mmHg
